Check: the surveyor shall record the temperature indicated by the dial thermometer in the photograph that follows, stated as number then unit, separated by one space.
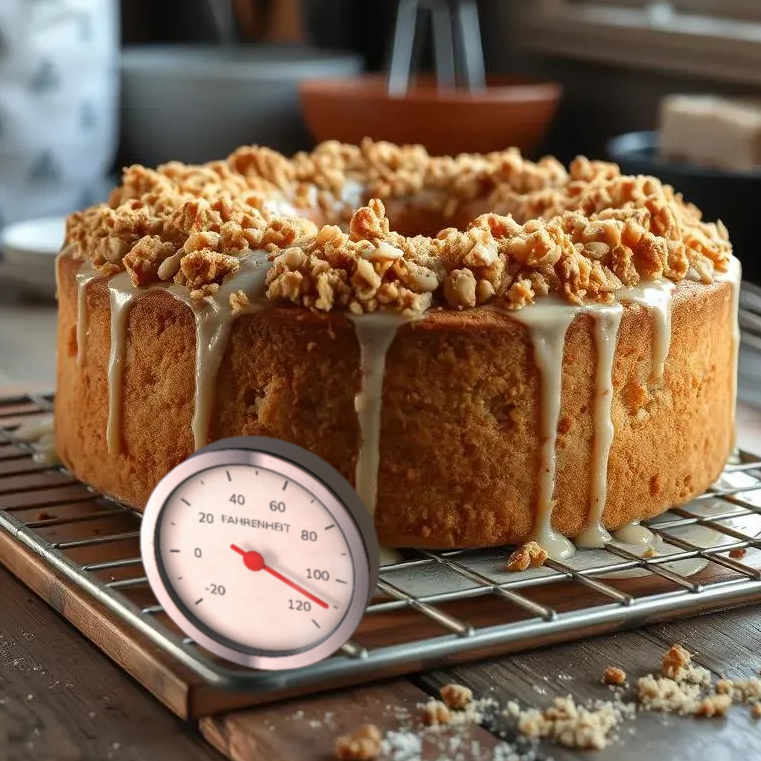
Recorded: 110 °F
